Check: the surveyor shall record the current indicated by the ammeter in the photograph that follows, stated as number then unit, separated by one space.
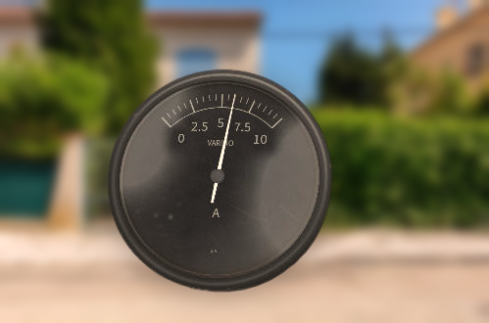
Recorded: 6 A
